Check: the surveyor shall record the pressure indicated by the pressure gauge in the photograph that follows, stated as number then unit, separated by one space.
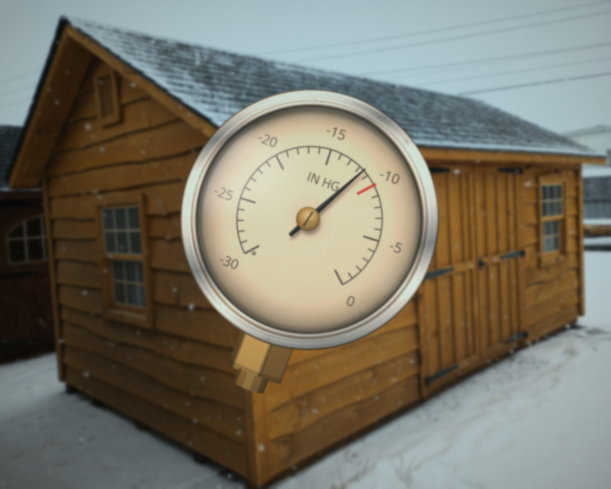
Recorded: -11.5 inHg
